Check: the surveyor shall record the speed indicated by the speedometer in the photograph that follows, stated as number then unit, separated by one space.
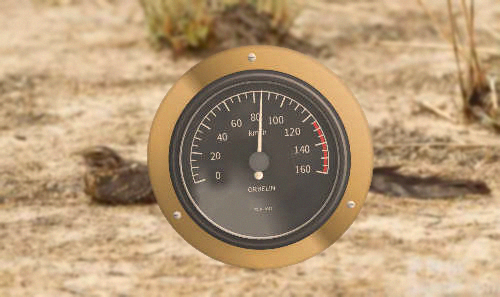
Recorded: 85 km/h
